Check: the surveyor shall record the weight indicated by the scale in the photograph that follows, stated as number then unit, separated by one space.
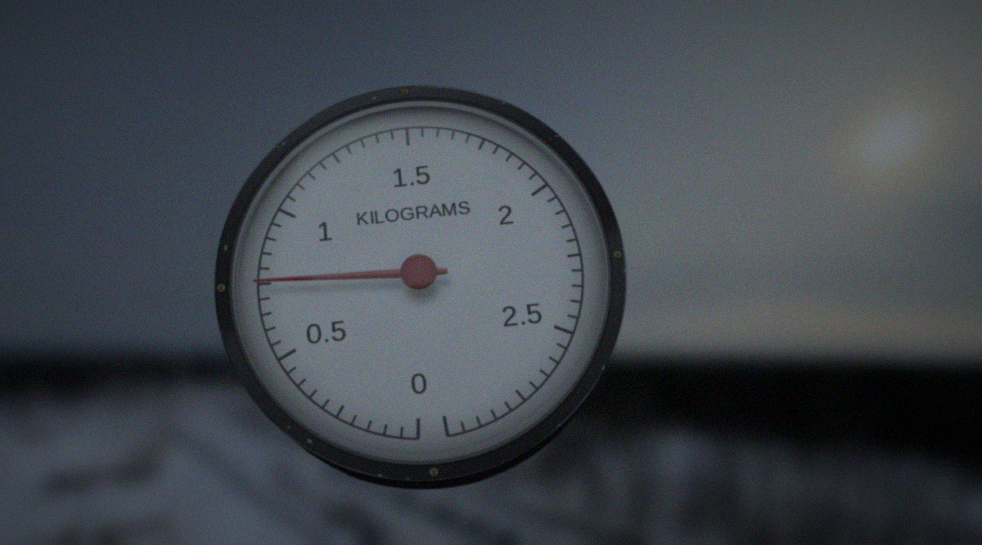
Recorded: 0.75 kg
